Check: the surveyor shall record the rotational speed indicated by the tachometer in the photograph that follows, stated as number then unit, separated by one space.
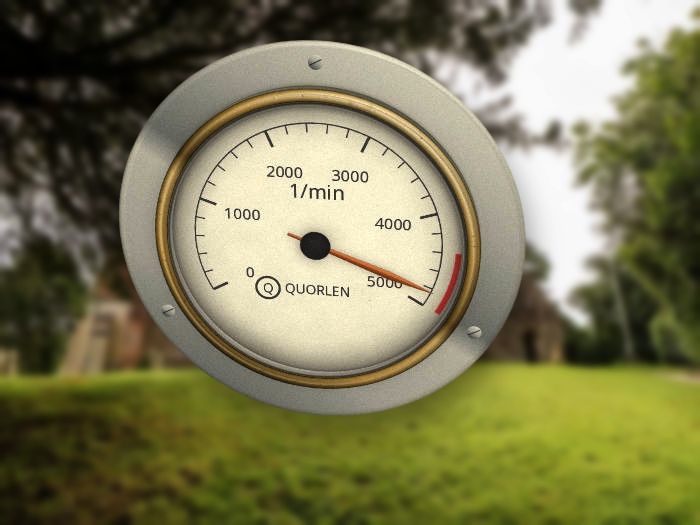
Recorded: 4800 rpm
